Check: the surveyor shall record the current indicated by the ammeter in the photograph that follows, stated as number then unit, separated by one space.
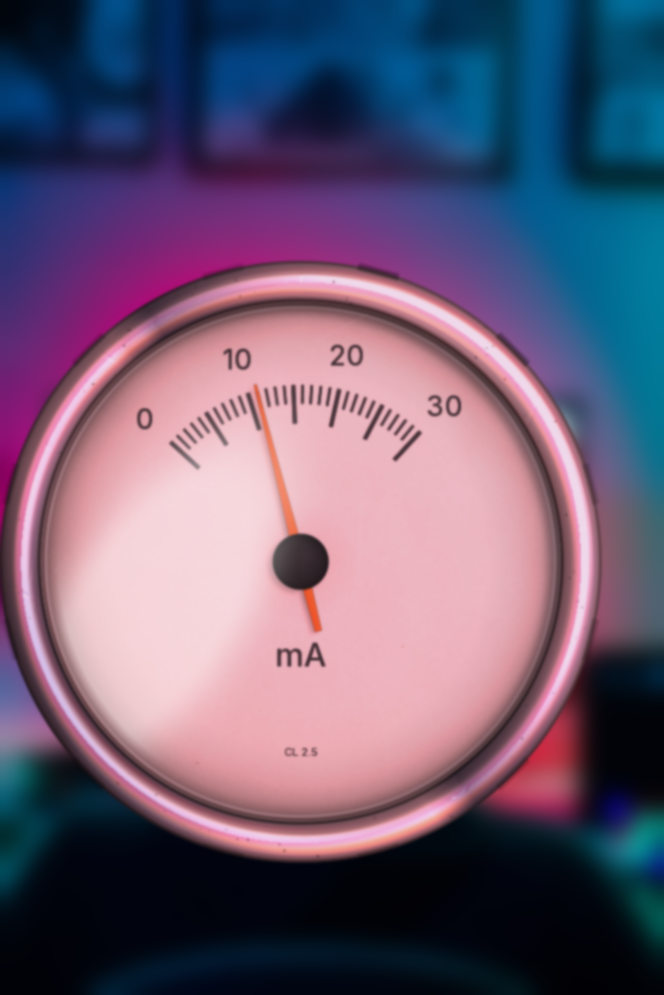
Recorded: 11 mA
